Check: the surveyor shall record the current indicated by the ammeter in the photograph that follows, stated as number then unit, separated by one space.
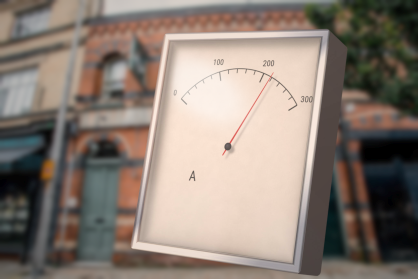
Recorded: 220 A
